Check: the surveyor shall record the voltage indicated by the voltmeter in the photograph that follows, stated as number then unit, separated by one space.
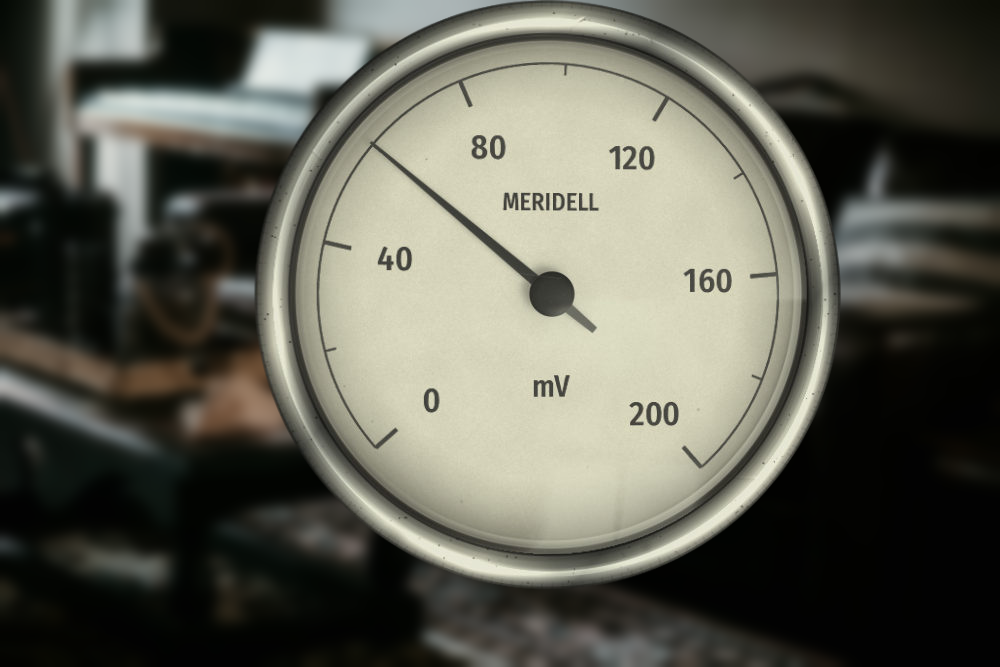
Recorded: 60 mV
